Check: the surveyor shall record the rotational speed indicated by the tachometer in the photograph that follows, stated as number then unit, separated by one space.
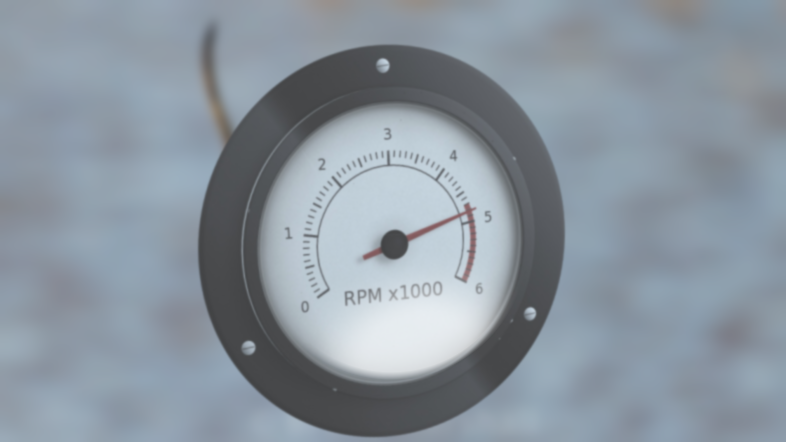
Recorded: 4800 rpm
